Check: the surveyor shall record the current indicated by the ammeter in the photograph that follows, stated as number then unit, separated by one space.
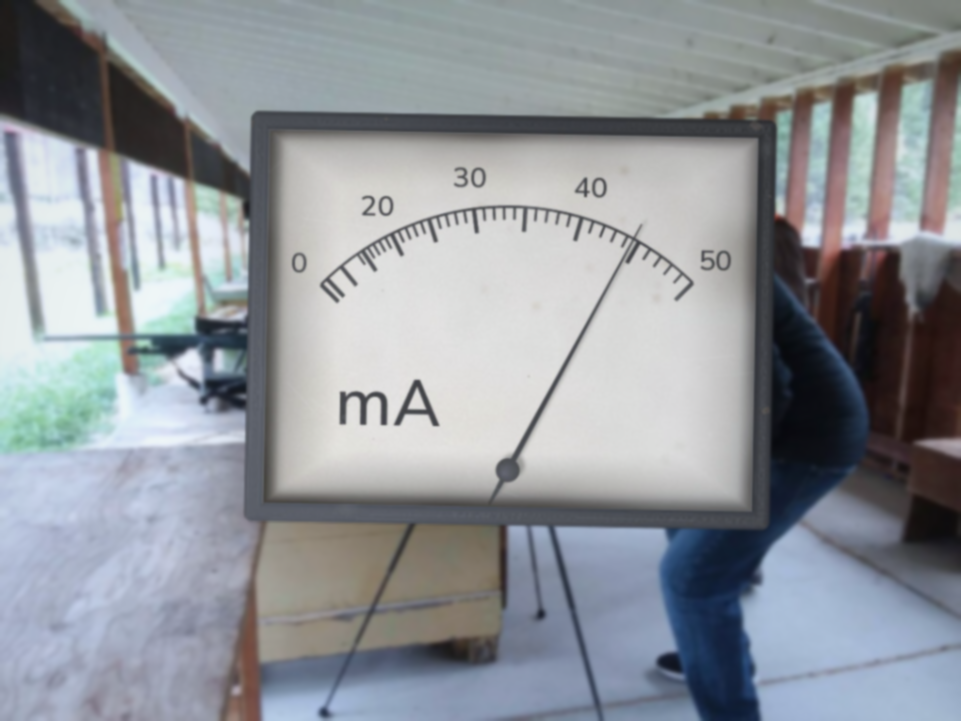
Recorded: 44.5 mA
